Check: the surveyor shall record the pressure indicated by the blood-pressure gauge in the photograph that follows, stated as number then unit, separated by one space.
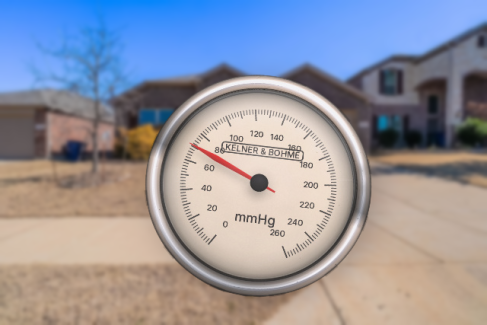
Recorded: 70 mmHg
